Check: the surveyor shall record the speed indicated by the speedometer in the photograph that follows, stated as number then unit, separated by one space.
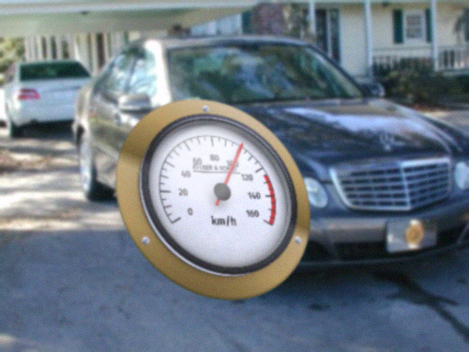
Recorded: 100 km/h
